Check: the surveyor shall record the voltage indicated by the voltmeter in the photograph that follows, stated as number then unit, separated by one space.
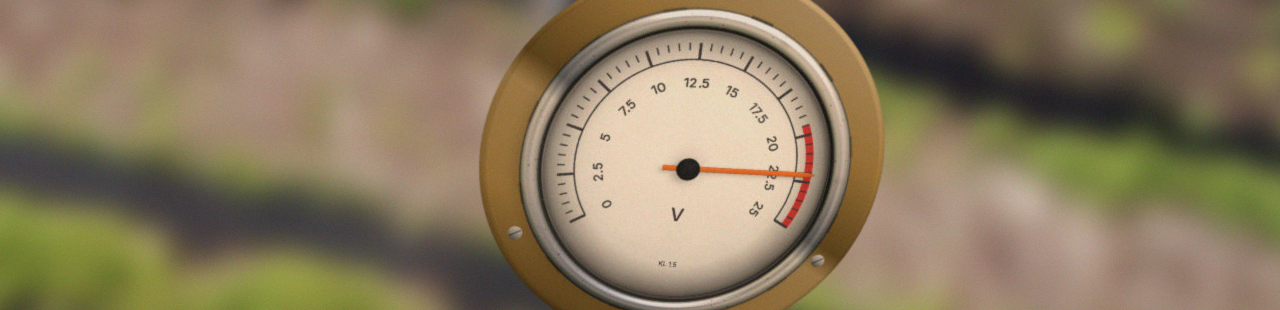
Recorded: 22 V
